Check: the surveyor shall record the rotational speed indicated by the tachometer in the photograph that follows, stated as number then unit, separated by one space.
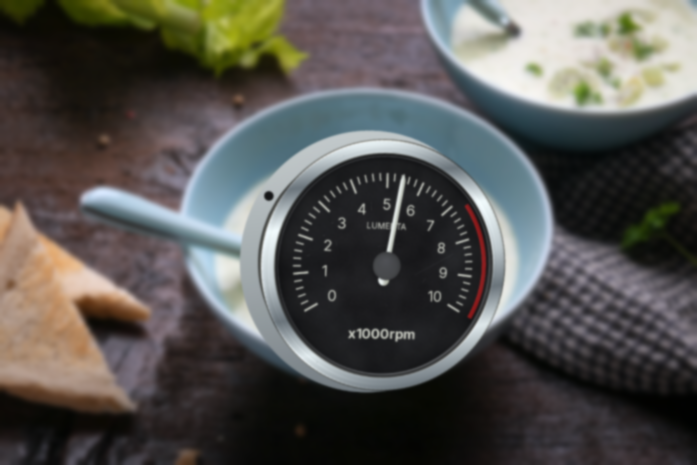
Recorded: 5400 rpm
